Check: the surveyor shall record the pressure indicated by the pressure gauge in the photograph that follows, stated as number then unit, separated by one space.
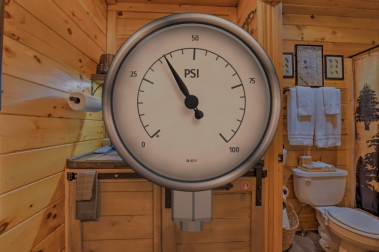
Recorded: 37.5 psi
